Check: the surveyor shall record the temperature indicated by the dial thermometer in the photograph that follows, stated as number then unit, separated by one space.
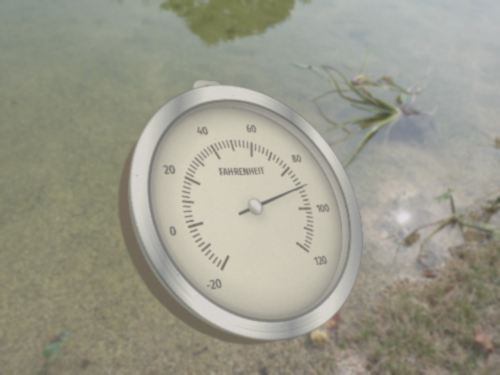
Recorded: 90 °F
